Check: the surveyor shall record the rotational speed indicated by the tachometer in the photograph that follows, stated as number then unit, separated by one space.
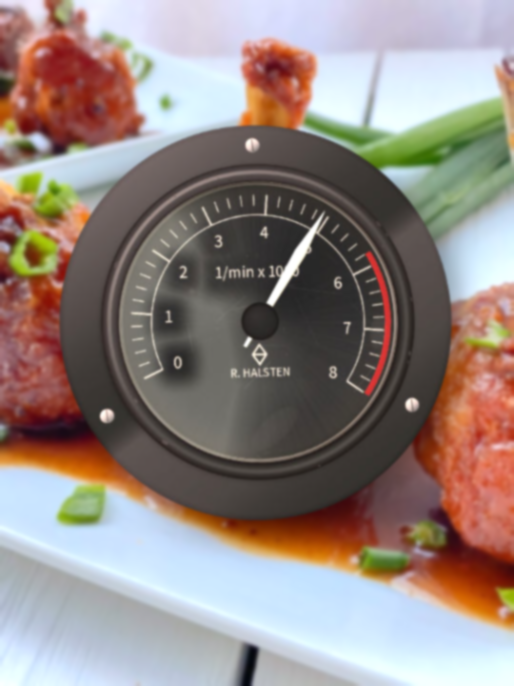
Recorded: 4900 rpm
